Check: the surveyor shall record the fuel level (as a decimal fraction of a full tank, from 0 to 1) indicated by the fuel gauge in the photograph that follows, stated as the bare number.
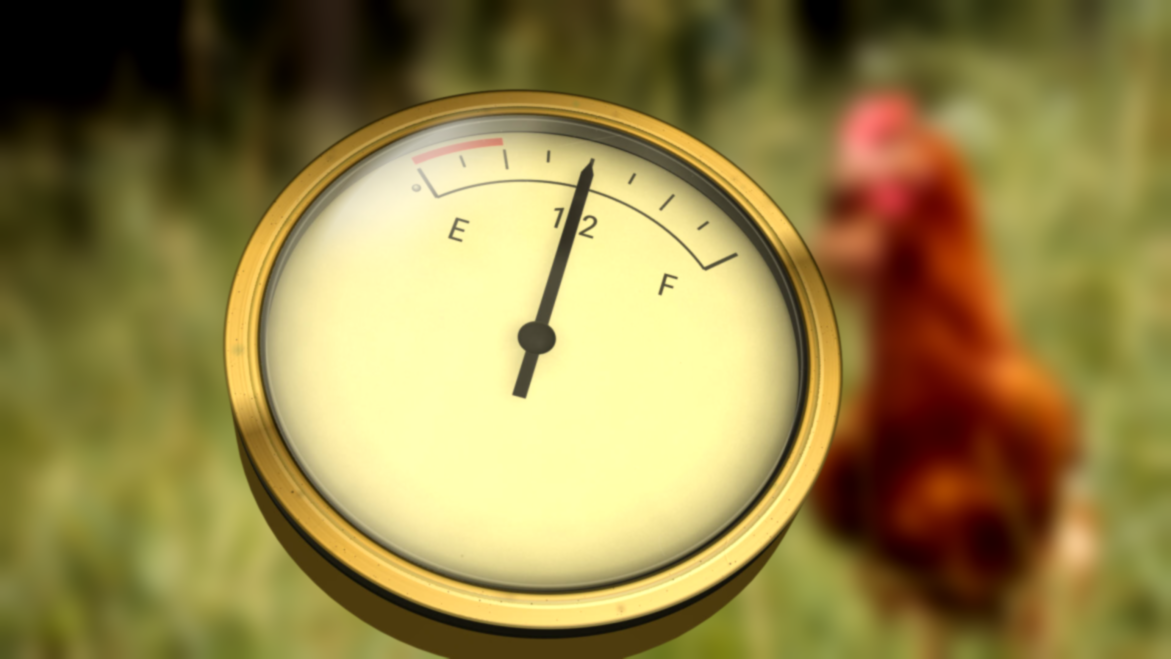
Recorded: 0.5
